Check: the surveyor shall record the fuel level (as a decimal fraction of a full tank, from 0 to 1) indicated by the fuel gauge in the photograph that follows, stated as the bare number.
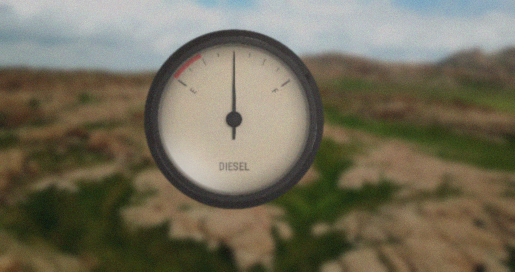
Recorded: 0.5
